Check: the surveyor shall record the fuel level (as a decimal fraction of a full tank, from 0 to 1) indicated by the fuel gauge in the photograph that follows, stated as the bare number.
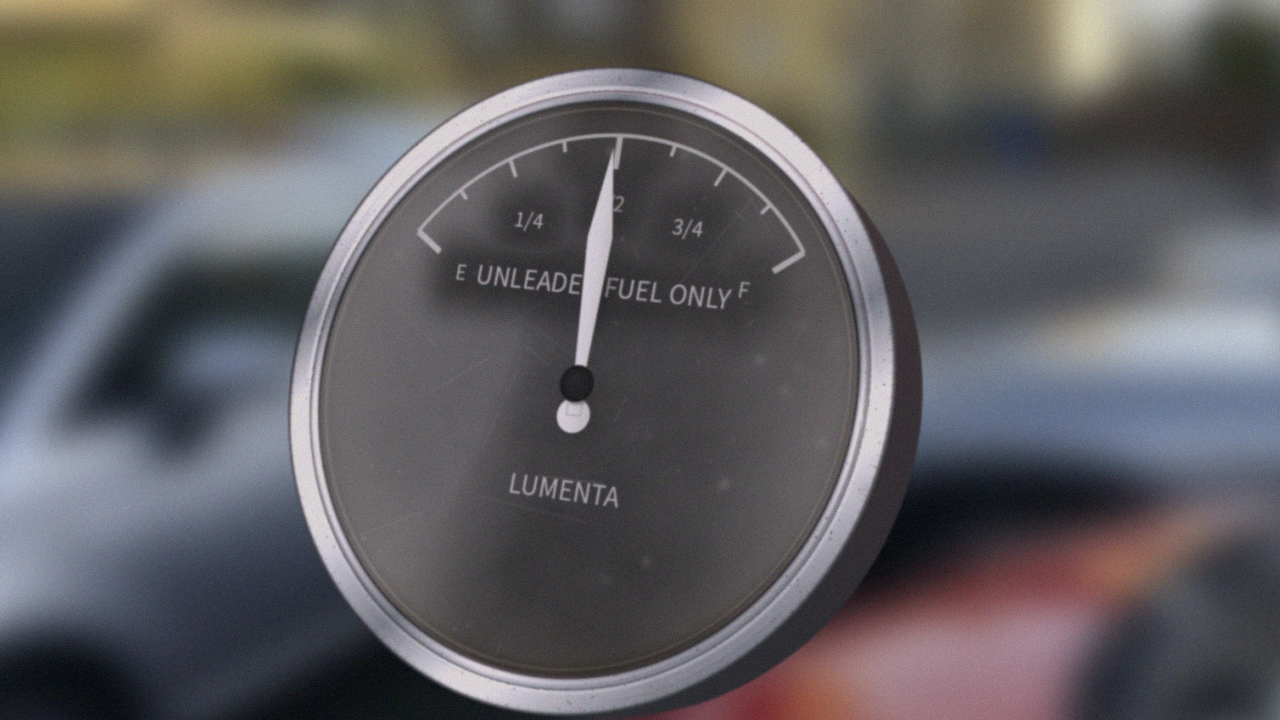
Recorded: 0.5
